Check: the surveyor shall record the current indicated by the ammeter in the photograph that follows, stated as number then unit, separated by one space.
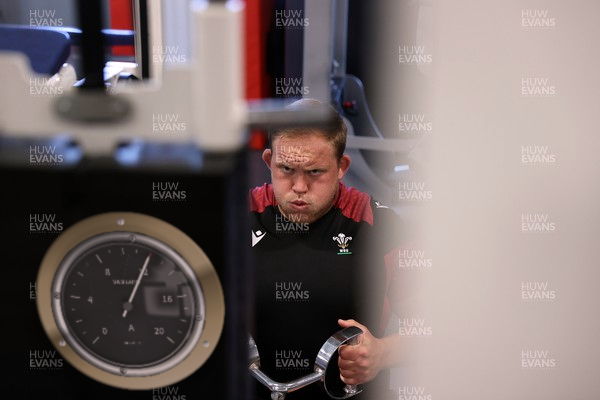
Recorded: 12 A
